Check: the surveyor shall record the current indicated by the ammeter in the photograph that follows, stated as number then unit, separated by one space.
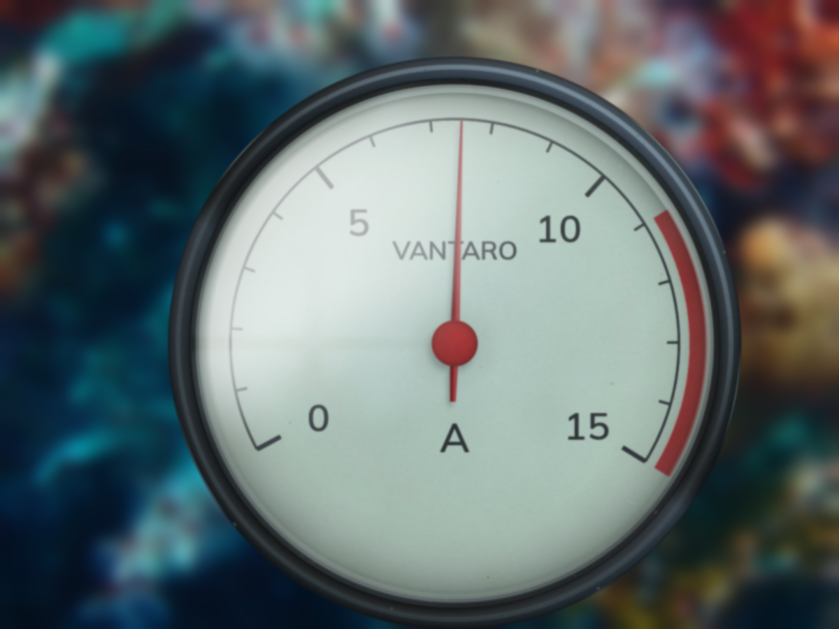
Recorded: 7.5 A
